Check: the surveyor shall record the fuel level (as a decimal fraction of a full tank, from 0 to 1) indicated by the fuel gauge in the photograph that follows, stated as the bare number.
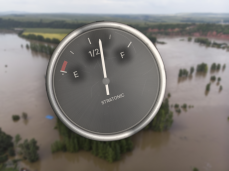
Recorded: 0.625
